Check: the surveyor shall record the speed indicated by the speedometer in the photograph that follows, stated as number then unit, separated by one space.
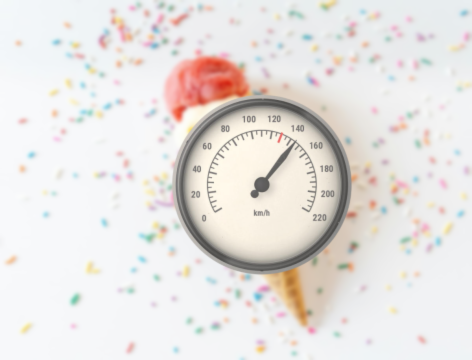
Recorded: 145 km/h
